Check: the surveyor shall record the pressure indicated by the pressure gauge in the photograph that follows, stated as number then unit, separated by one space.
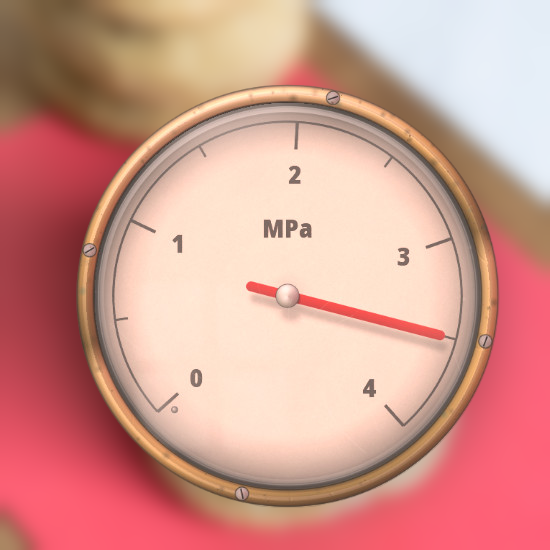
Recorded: 3.5 MPa
